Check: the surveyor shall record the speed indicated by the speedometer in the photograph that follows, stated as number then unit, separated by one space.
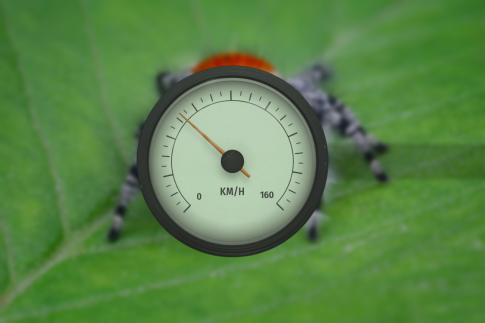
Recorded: 52.5 km/h
